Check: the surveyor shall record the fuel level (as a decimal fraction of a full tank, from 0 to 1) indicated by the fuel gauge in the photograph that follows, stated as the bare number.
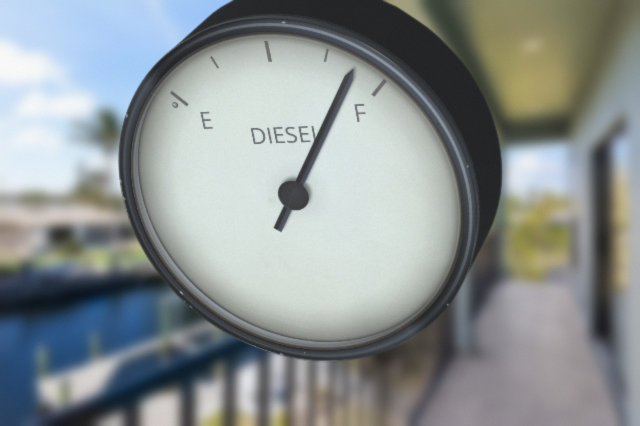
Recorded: 0.875
